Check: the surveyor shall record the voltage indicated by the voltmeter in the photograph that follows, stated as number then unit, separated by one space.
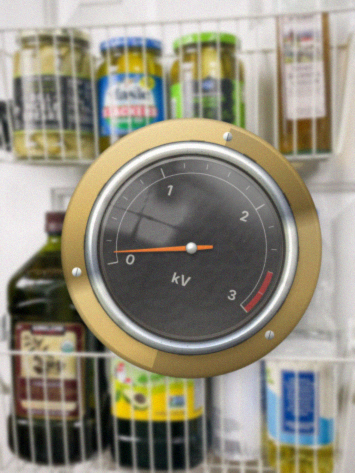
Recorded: 0.1 kV
